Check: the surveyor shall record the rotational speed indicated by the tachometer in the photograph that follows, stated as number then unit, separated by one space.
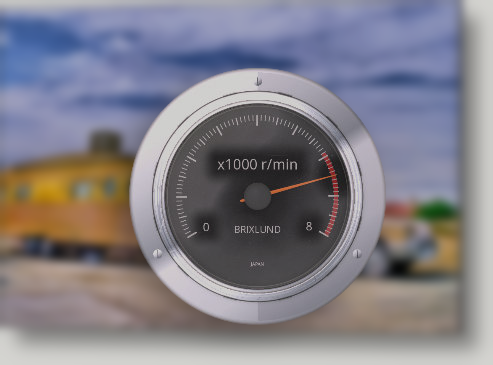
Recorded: 6500 rpm
